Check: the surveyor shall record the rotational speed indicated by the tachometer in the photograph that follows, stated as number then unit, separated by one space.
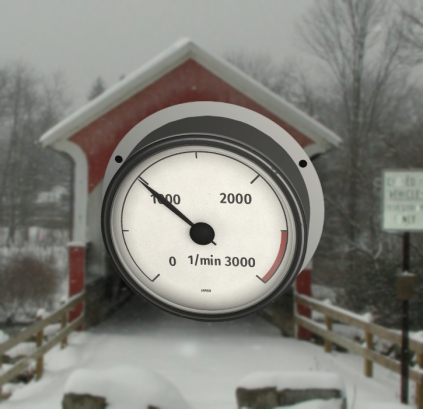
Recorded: 1000 rpm
